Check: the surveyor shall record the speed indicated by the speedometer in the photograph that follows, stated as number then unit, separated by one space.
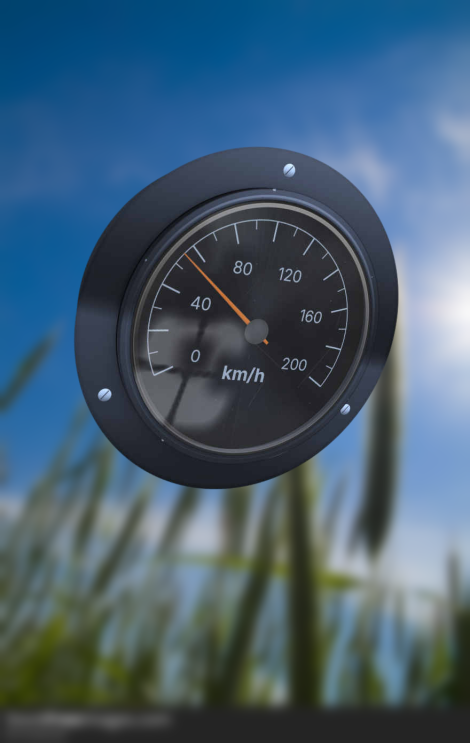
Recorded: 55 km/h
